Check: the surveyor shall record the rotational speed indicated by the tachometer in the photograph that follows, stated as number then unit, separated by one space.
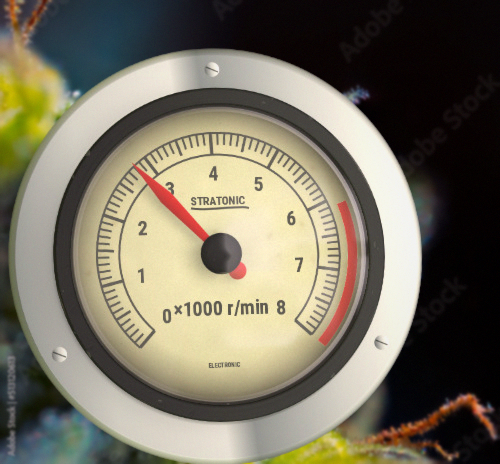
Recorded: 2800 rpm
